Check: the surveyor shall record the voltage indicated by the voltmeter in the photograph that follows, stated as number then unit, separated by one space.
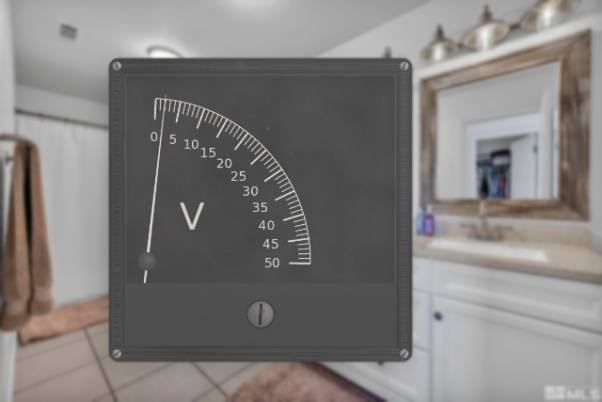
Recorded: 2 V
